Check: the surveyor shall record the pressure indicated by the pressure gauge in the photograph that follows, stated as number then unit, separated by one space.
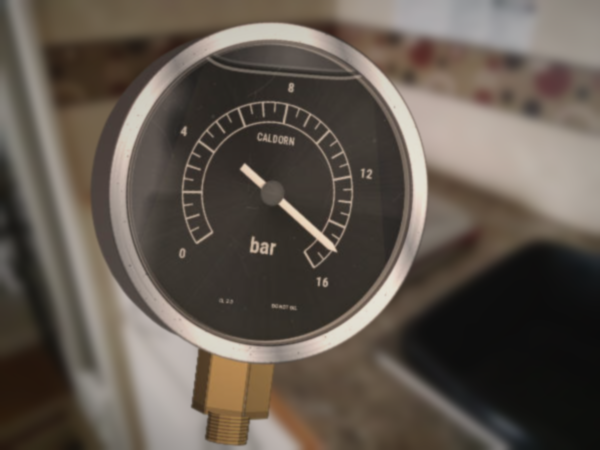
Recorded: 15 bar
